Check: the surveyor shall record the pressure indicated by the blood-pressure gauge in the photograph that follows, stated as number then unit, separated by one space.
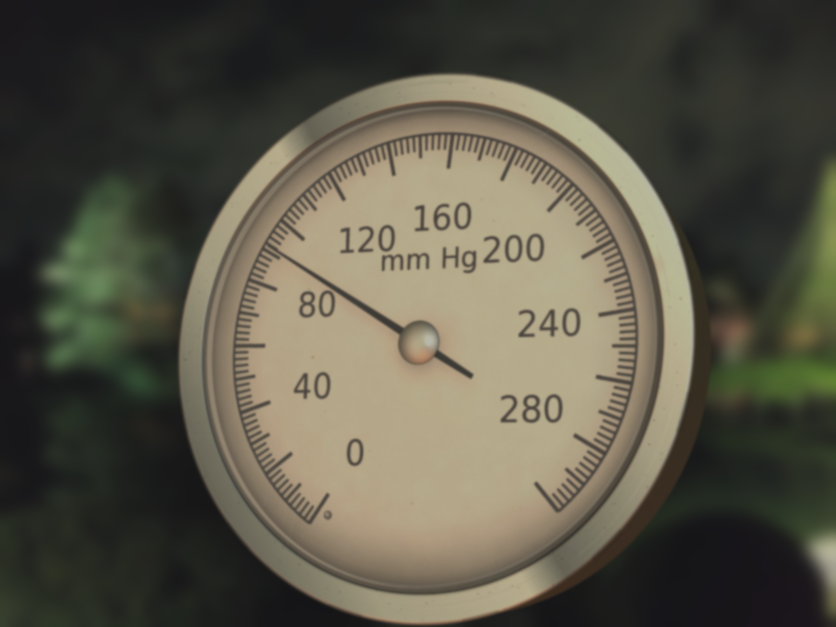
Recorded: 92 mmHg
